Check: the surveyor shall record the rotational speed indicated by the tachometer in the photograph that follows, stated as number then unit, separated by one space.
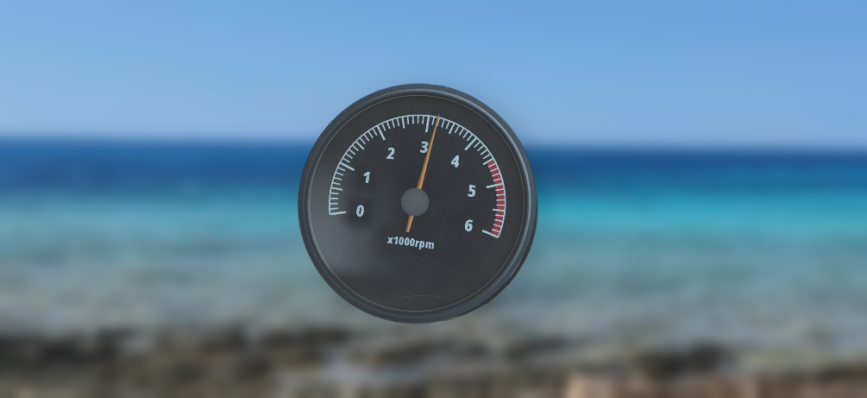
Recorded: 3200 rpm
